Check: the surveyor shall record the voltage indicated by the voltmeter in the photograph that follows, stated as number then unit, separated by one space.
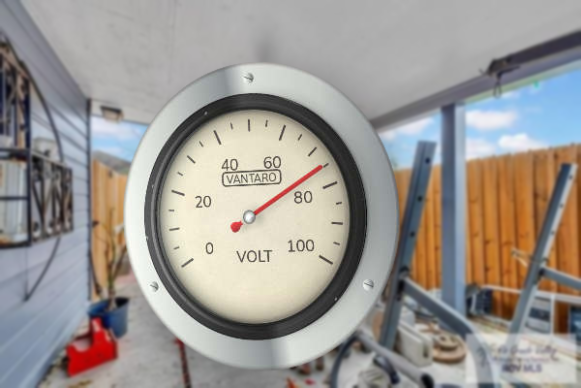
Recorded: 75 V
